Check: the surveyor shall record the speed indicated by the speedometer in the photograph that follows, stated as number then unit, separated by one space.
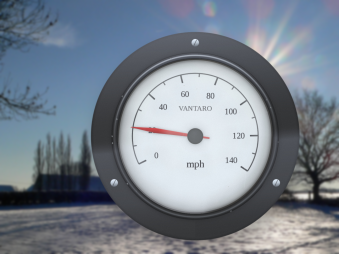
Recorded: 20 mph
